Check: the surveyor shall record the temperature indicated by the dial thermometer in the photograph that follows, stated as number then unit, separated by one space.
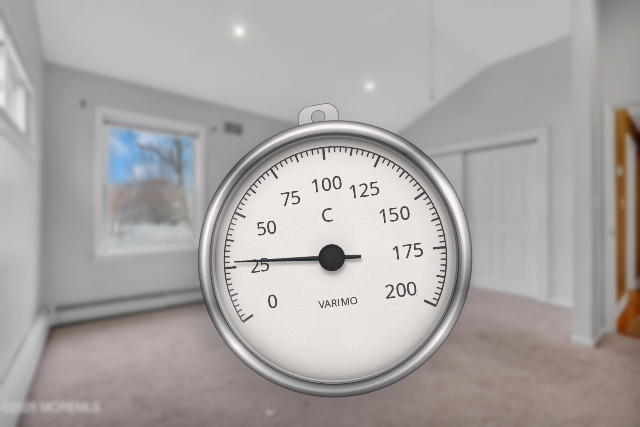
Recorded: 27.5 °C
